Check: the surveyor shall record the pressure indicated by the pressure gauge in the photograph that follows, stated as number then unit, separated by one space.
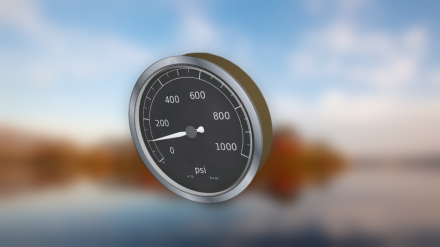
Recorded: 100 psi
